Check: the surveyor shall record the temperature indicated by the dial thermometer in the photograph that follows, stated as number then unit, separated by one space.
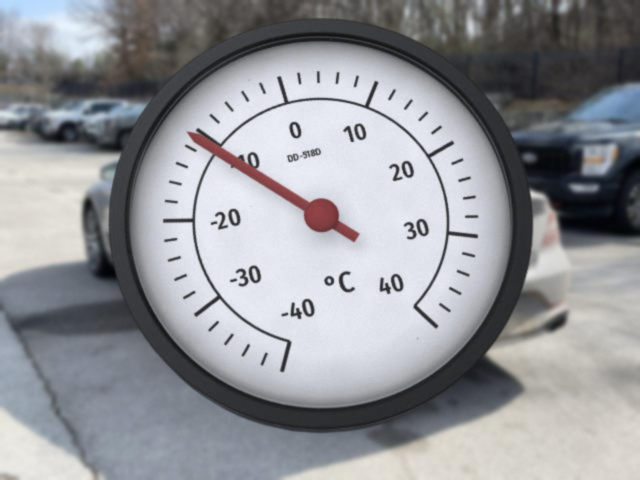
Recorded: -11 °C
